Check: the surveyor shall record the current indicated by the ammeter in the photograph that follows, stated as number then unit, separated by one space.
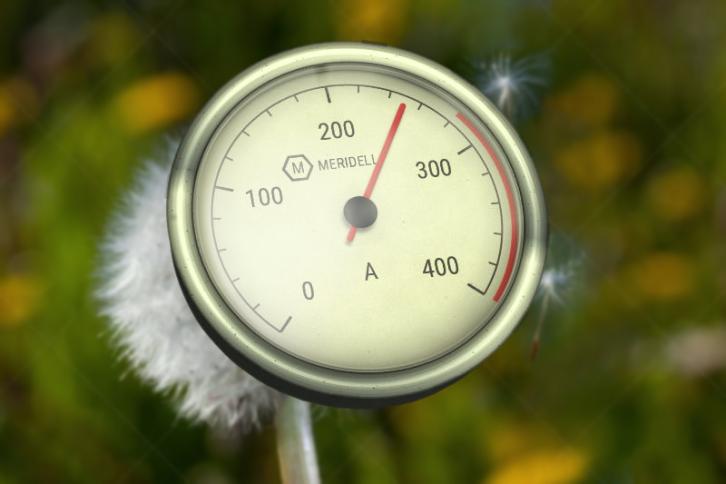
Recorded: 250 A
